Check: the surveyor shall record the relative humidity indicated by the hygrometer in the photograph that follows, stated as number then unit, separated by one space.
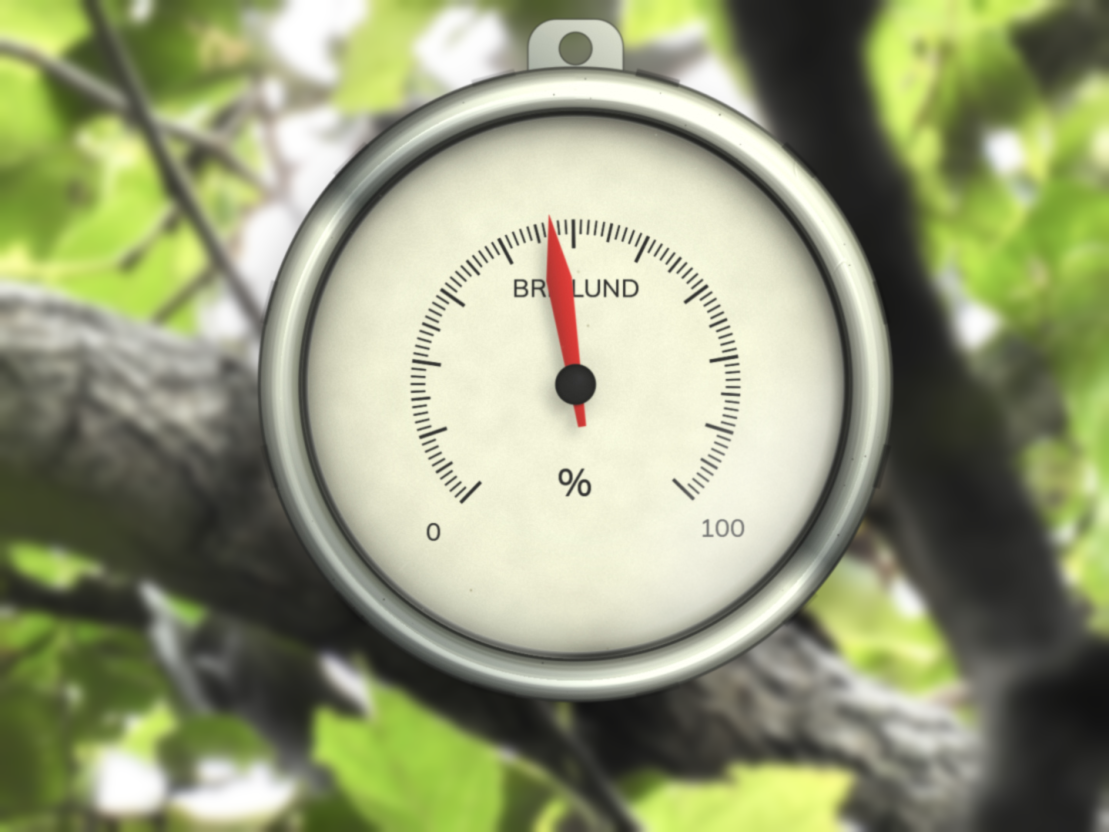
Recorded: 47 %
